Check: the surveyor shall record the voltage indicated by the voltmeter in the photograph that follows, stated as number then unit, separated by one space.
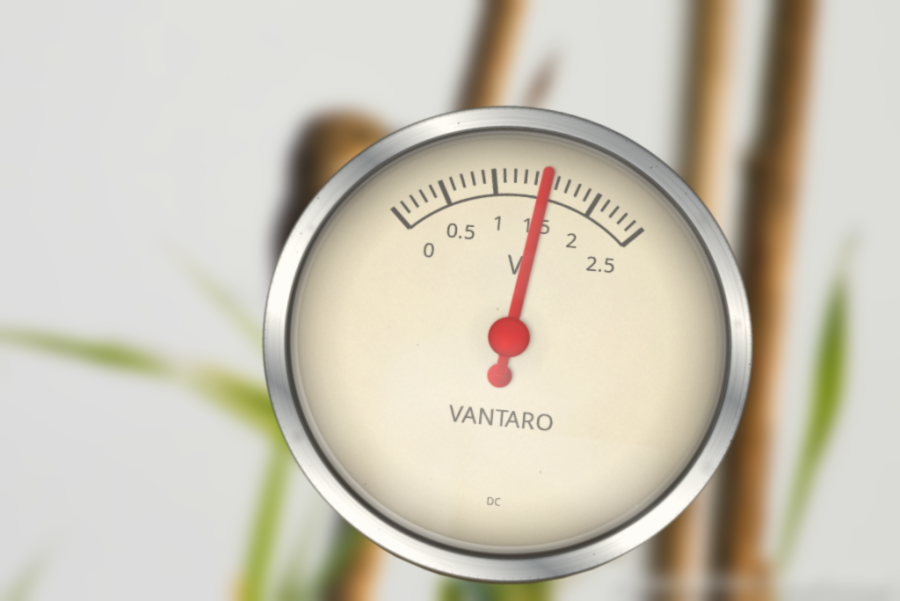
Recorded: 1.5 V
